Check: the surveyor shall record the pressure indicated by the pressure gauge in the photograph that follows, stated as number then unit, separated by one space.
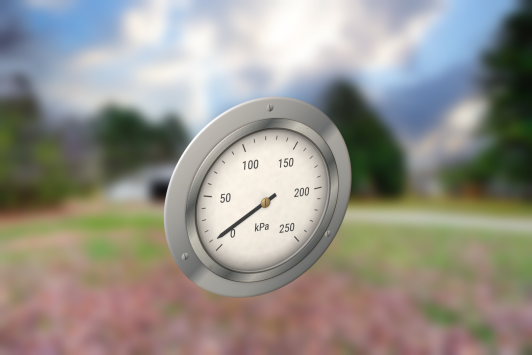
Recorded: 10 kPa
